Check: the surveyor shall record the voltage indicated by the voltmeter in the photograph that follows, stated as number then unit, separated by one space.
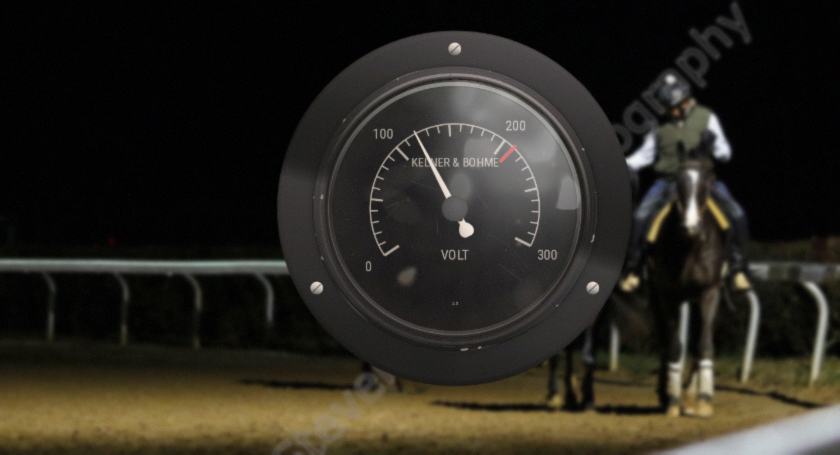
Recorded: 120 V
